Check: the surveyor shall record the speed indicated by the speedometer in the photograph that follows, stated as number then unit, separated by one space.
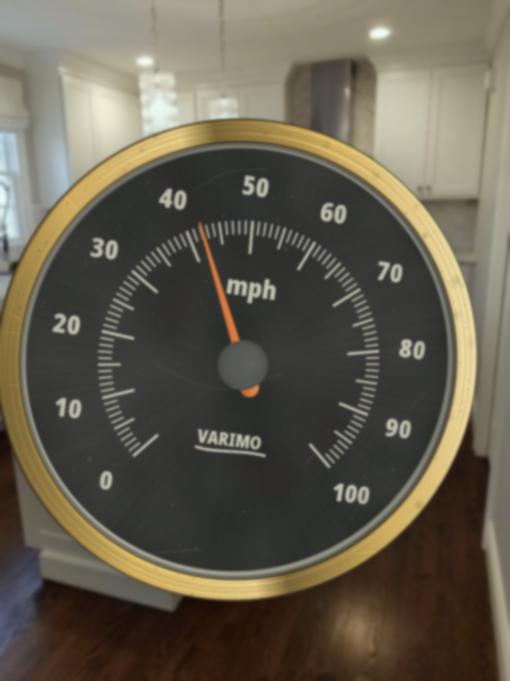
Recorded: 42 mph
